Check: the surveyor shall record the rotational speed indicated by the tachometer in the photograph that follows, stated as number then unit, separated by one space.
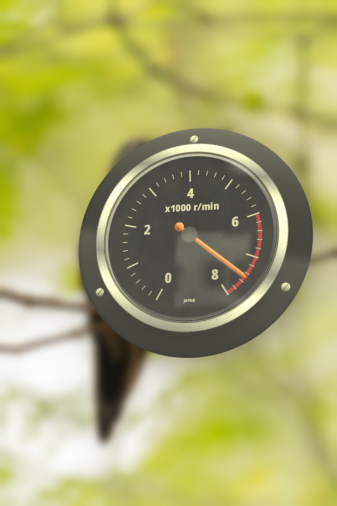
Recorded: 7500 rpm
